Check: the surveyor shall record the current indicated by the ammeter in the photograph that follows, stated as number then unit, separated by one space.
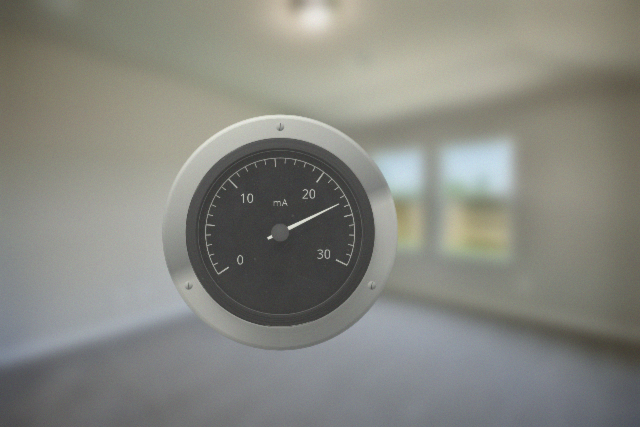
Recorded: 23.5 mA
